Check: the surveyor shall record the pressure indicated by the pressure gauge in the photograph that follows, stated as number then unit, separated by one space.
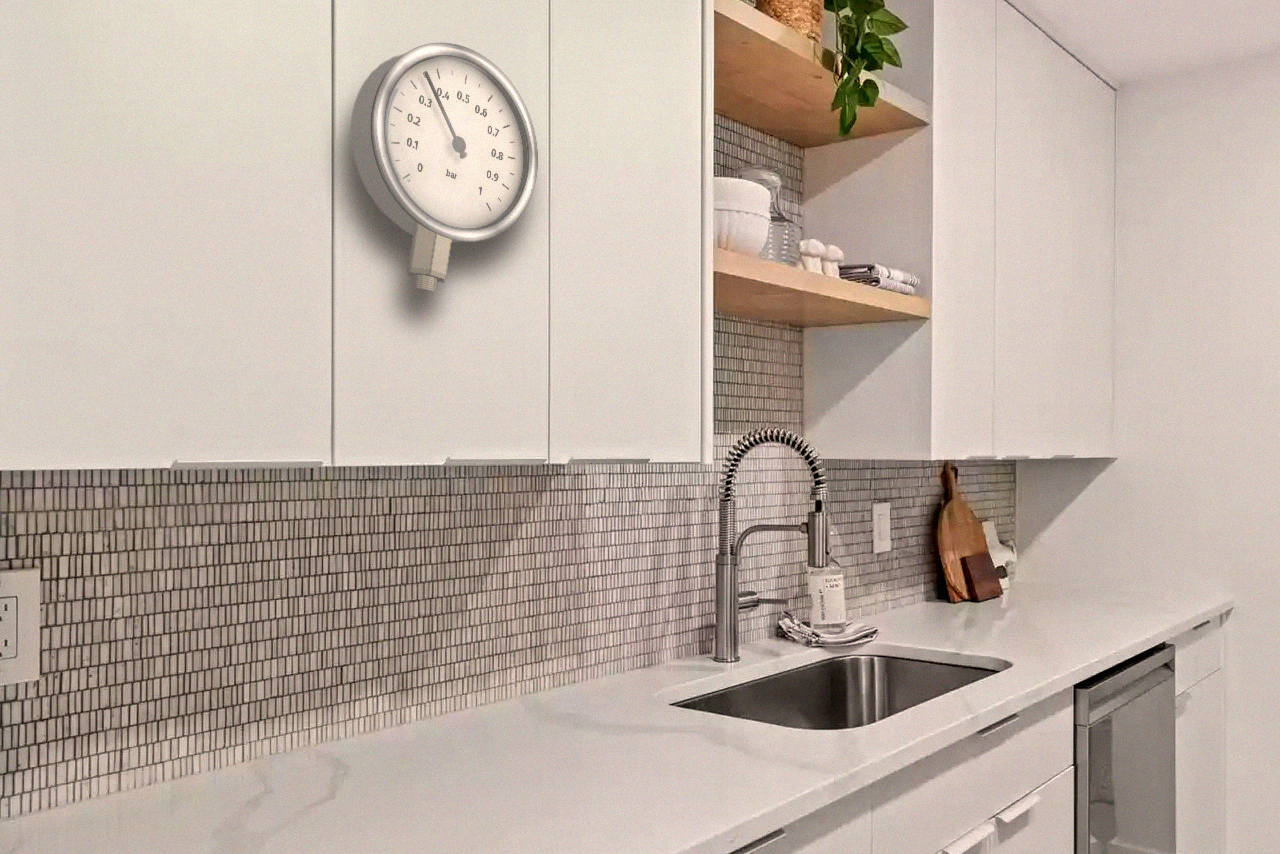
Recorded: 0.35 bar
